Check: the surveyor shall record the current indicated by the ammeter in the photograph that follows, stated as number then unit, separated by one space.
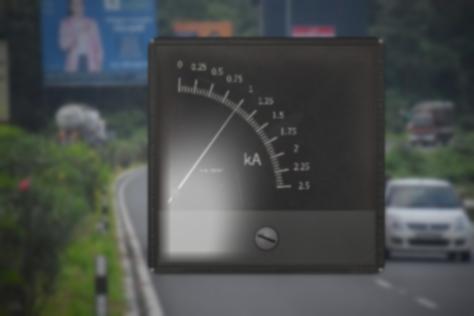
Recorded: 1 kA
